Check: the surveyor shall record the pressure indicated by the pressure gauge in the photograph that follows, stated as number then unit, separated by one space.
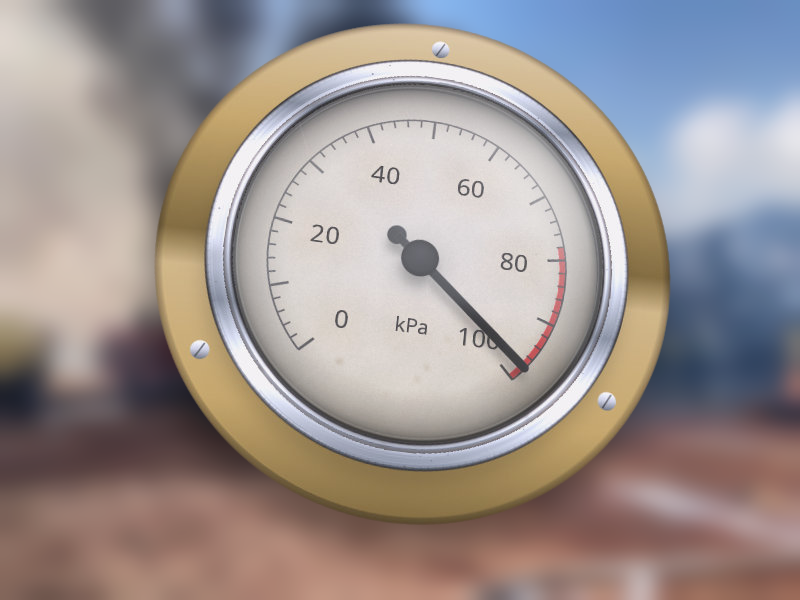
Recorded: 98 kPa
